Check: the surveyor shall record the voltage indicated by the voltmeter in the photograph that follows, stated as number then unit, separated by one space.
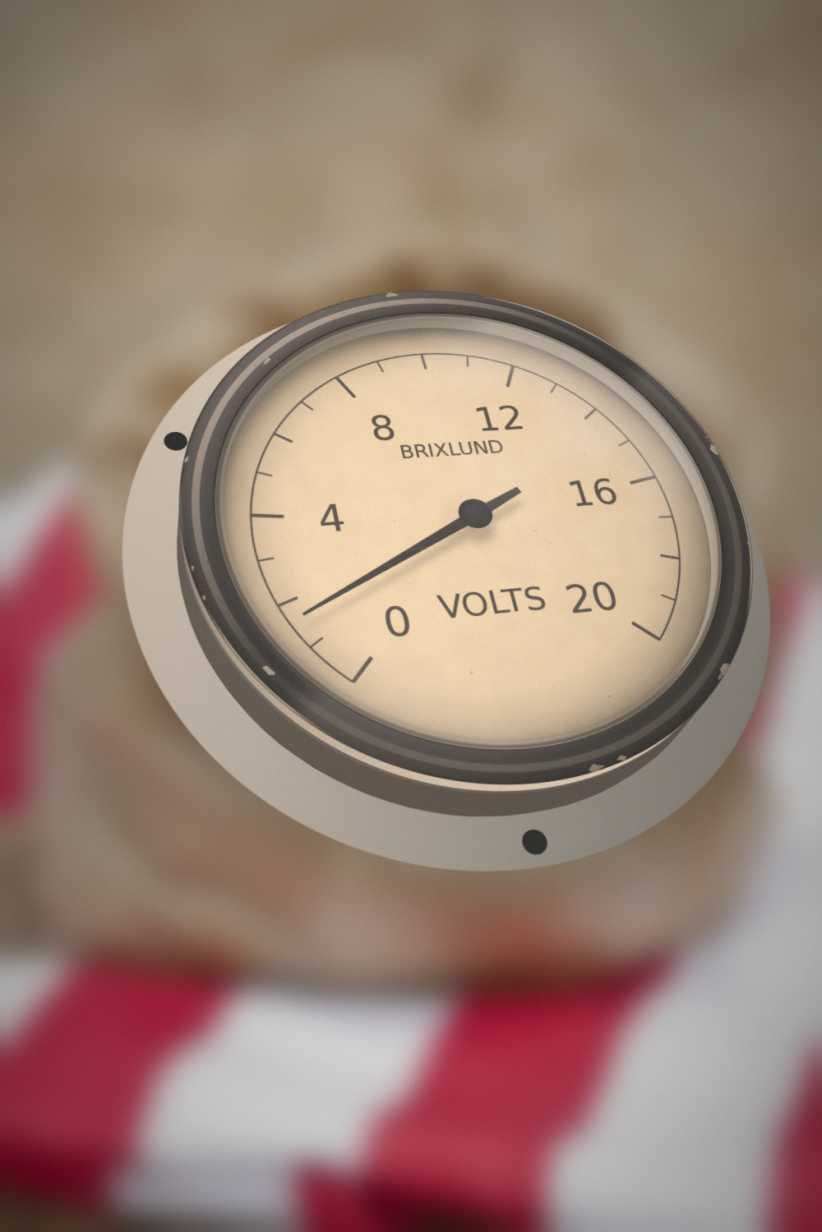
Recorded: 1.5 V
